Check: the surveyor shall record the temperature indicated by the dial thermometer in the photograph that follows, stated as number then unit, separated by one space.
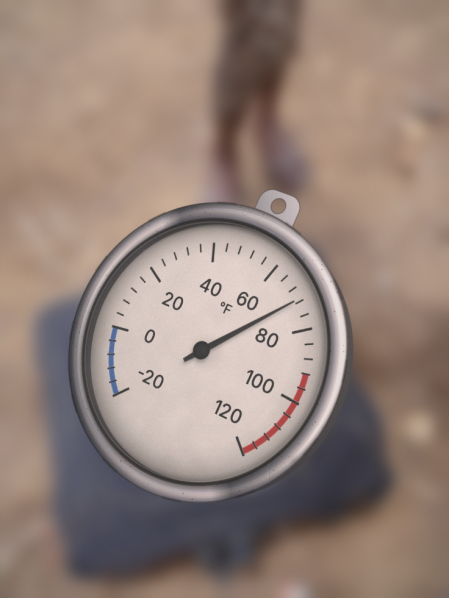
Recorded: 72 °F
